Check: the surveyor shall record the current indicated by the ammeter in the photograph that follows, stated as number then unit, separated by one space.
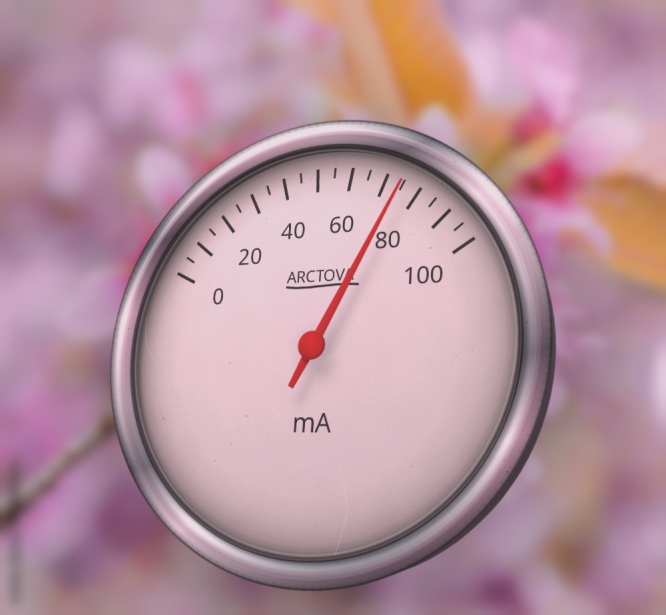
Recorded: 75 mA
